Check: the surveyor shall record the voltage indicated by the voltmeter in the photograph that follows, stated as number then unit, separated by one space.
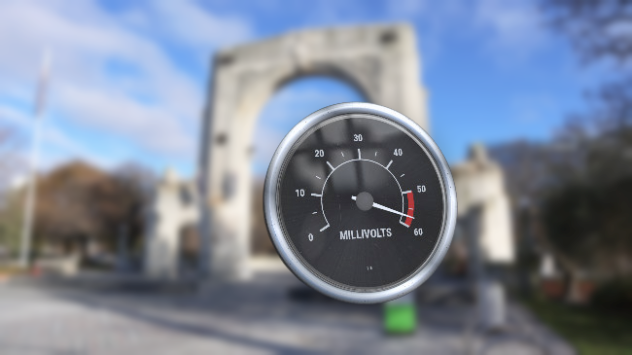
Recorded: 57.5 mV
